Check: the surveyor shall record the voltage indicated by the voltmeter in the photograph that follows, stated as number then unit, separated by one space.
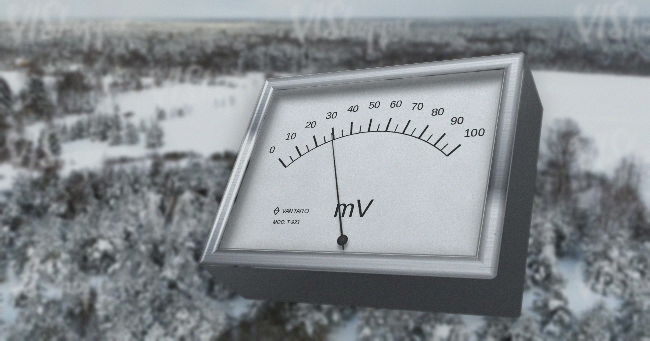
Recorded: 30 mV
